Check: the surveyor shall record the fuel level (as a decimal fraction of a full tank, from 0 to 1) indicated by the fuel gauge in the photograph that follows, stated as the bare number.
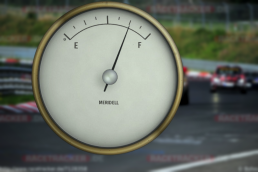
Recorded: 0.75
